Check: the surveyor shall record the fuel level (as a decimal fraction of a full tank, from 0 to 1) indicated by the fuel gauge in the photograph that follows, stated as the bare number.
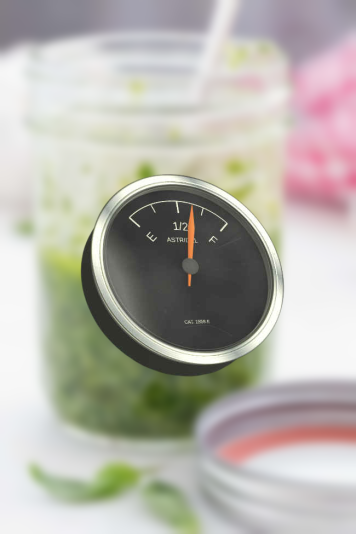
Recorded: 0.625
